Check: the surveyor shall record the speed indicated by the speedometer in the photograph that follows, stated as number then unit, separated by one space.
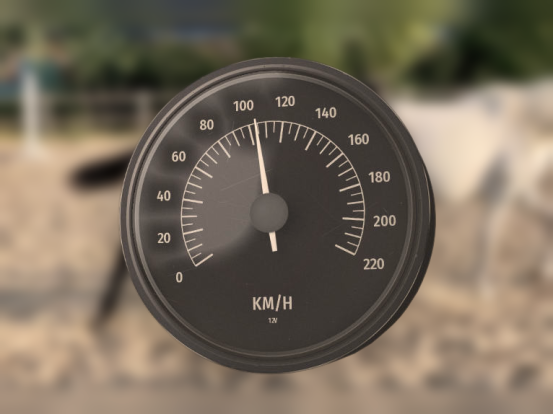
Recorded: 105 km/h
